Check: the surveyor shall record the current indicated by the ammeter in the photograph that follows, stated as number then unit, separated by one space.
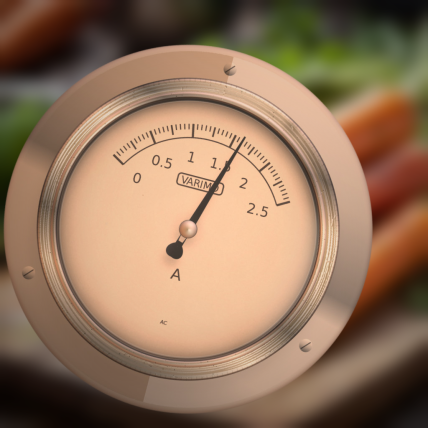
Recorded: 1.6 A
